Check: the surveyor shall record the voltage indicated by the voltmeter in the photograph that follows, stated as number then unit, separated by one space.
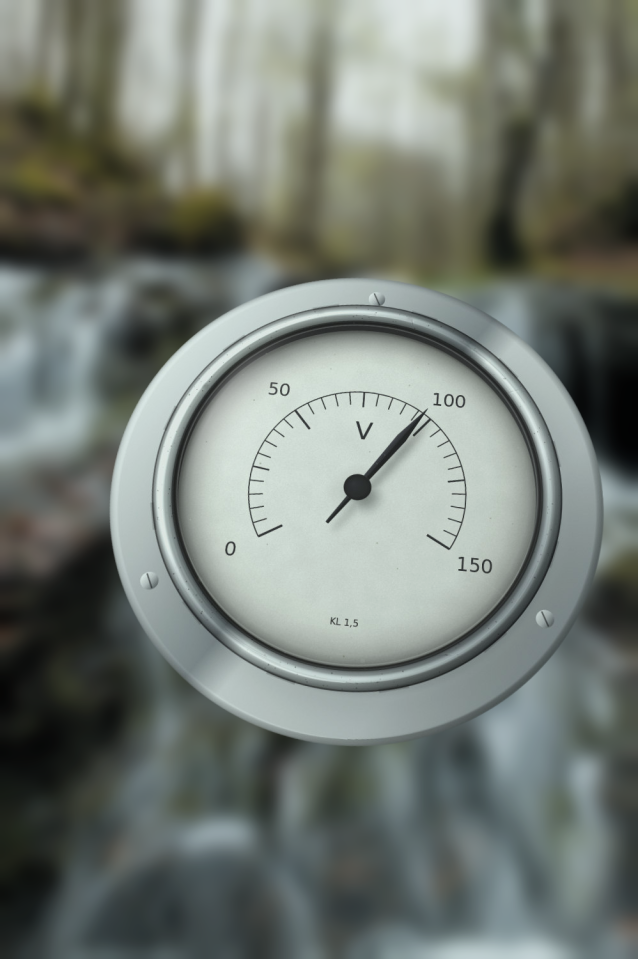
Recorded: 97.5 V
